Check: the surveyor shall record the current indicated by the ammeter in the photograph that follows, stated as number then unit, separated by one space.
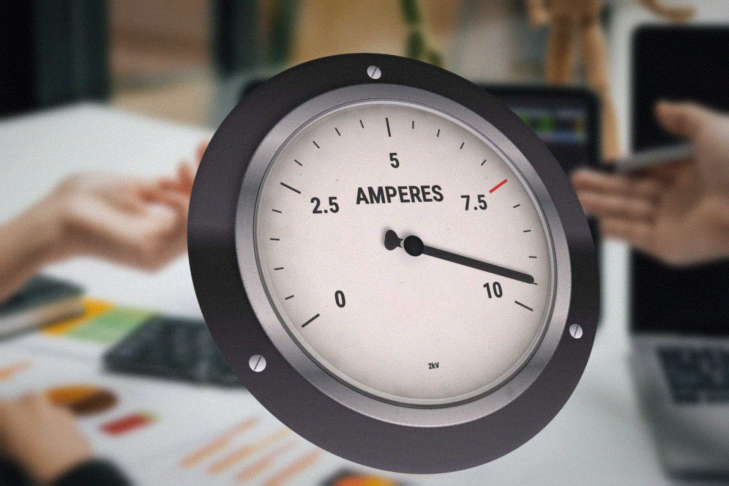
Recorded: 9.5 A
